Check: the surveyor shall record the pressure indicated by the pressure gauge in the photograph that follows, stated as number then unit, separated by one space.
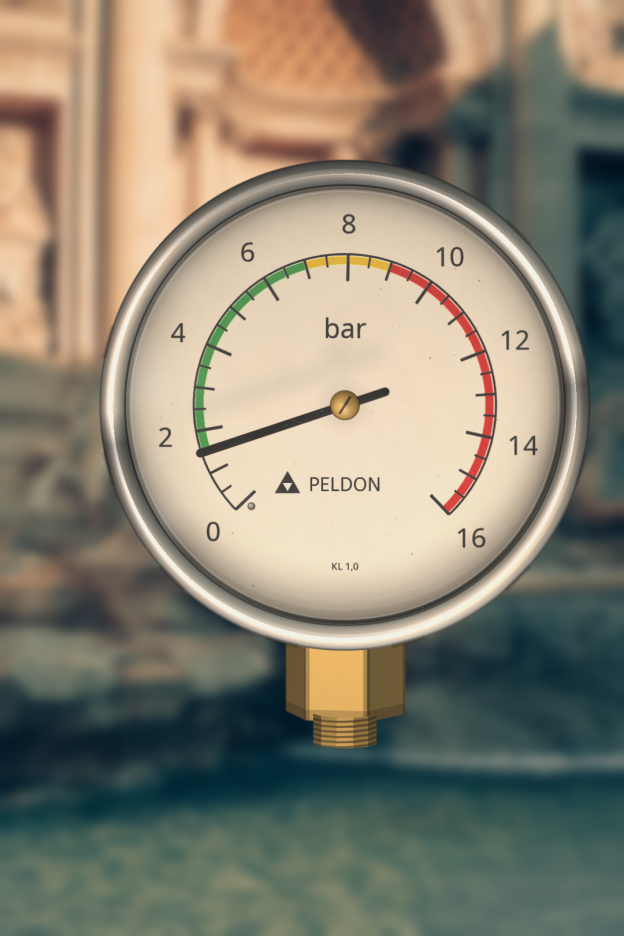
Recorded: 1.5 bar
